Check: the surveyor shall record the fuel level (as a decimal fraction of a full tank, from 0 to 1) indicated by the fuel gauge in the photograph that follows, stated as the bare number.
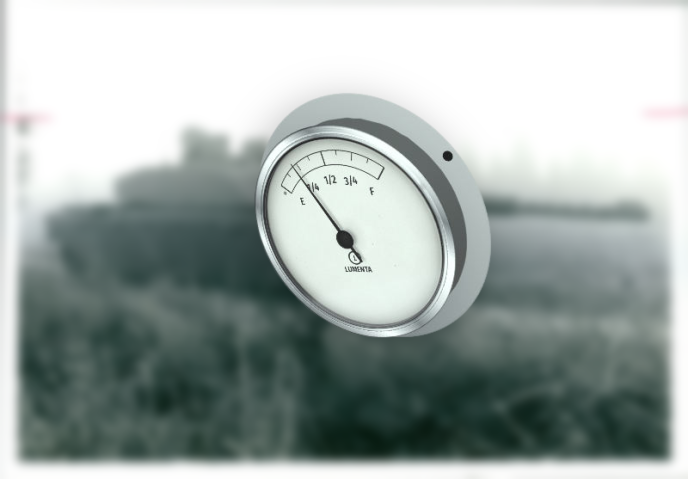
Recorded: 0.25
